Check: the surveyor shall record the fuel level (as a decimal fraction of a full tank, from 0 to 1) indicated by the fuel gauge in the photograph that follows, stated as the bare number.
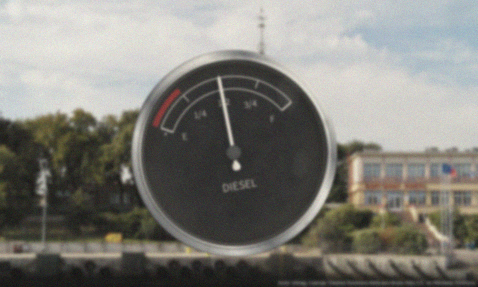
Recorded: 0.5
